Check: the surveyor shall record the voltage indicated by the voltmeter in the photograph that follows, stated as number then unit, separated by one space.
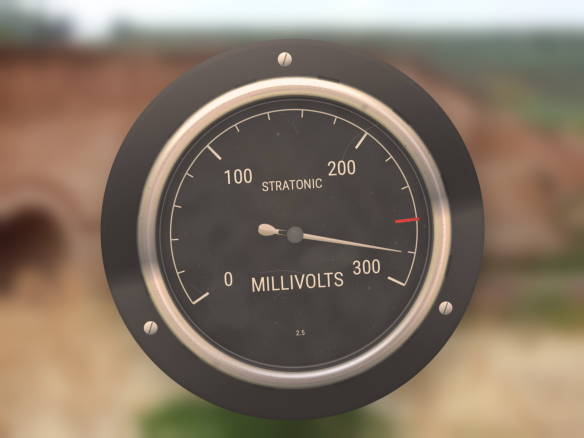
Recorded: 280 mV
